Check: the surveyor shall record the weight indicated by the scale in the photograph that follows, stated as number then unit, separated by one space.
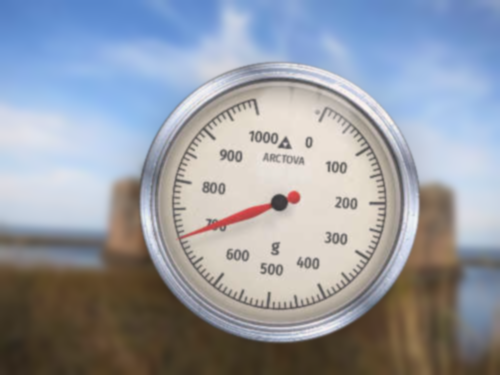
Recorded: 700 g
